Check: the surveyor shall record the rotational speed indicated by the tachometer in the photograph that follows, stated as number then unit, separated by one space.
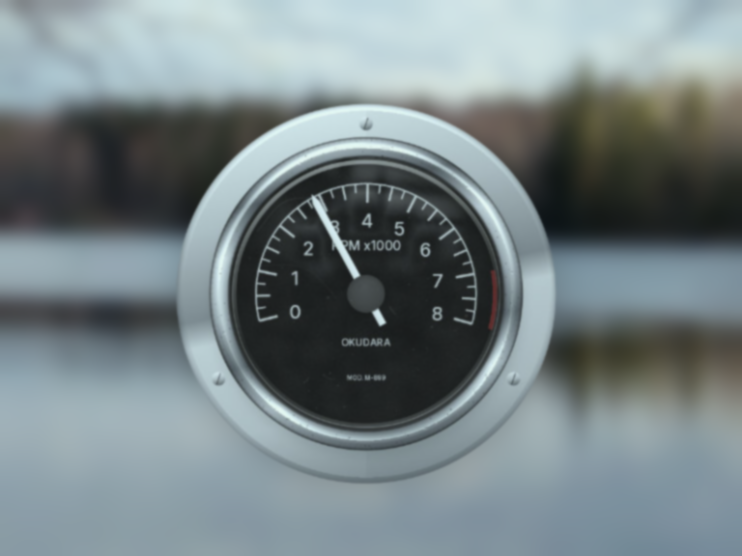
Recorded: 2875 rpm
